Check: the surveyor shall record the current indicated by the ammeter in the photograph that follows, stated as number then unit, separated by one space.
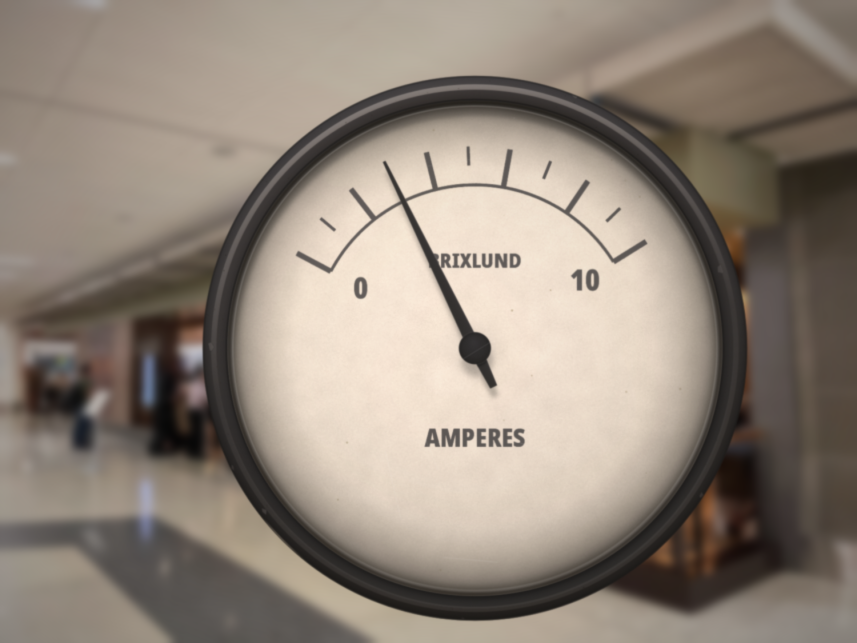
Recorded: 3 A
